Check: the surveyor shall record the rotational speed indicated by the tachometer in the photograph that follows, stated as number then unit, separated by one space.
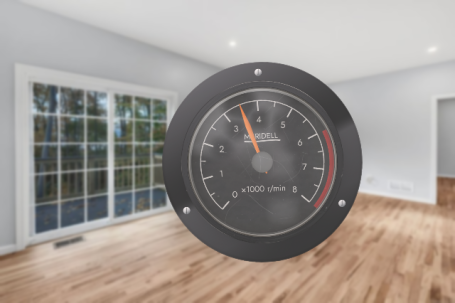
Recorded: 3500 rpm
